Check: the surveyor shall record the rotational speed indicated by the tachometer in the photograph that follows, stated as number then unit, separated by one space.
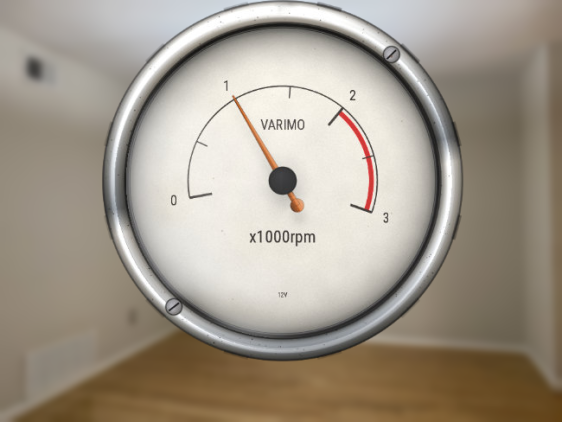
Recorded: 1000 rpm
